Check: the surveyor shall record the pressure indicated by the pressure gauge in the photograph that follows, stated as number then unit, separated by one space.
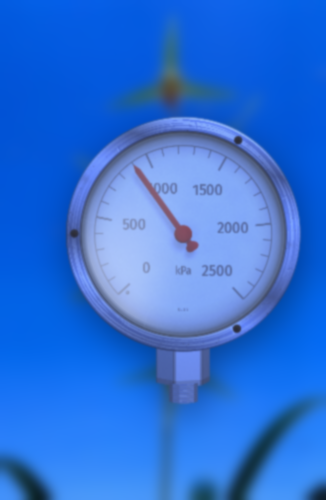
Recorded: 900 kPa
